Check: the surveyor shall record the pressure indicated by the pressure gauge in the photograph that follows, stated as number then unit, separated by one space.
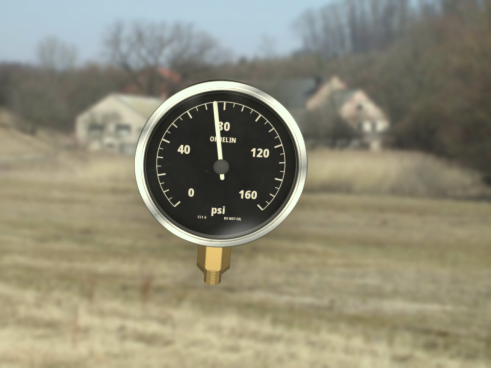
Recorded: 75 psi
